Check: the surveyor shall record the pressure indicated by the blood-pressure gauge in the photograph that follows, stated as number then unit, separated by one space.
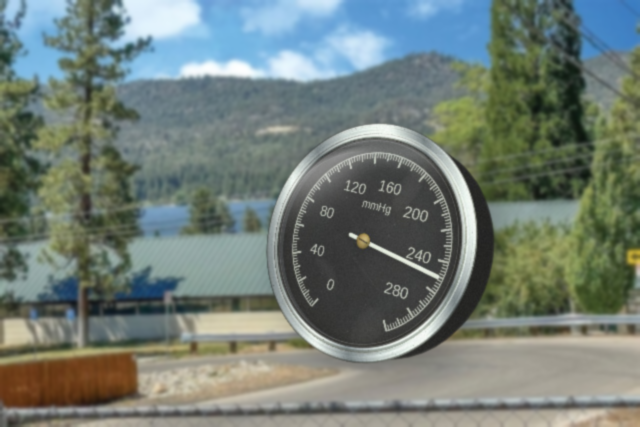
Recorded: 250 mmHg
